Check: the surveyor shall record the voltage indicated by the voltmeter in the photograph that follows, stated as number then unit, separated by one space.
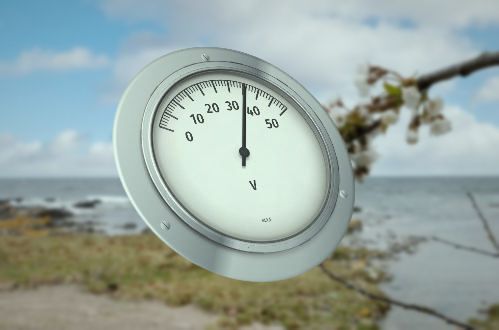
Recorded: 35 V
